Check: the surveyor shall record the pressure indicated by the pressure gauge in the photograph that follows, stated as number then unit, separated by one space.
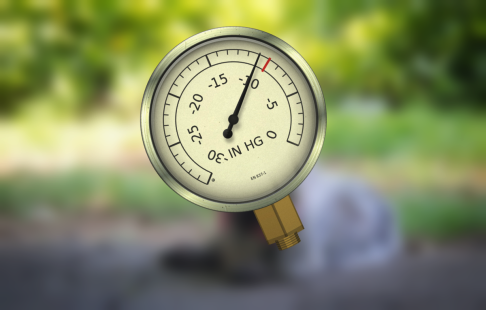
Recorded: -10 inHg
